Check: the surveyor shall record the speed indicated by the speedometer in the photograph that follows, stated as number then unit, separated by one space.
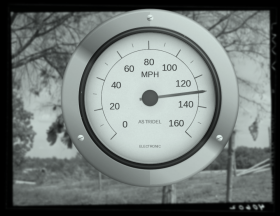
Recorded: 130 mph
